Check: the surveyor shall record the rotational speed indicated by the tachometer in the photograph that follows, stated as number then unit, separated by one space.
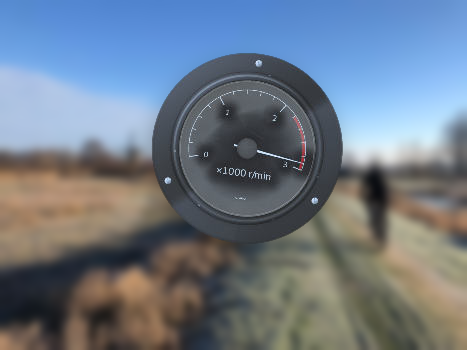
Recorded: 2900 rpm
